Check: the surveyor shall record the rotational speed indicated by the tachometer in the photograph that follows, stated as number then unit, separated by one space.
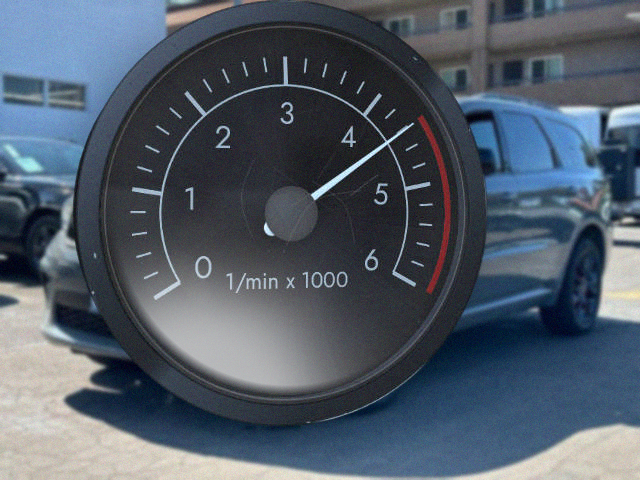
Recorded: 4400 rpm
